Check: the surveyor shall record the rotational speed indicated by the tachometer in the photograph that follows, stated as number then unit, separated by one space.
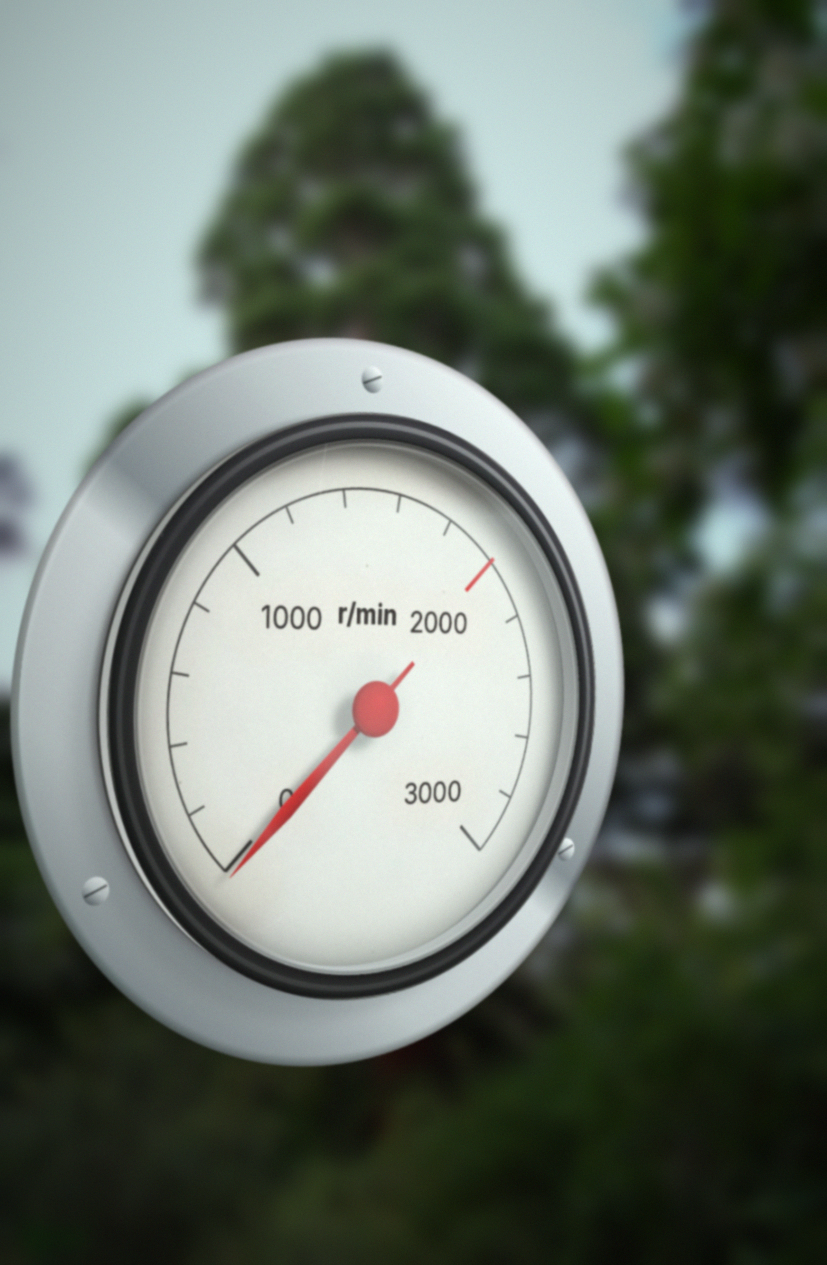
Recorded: 0 rpm
